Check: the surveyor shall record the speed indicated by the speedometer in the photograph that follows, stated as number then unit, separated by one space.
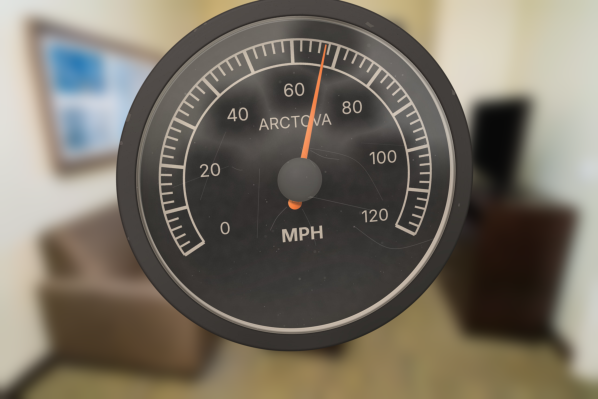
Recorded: 67 mph
